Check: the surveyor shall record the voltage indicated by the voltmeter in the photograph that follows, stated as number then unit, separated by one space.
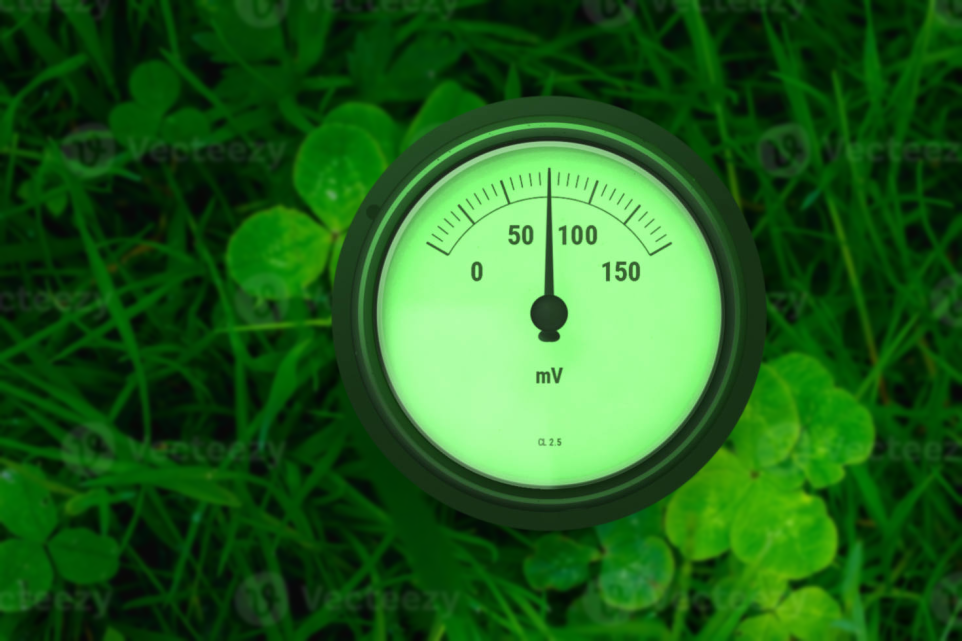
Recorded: 75 mV
